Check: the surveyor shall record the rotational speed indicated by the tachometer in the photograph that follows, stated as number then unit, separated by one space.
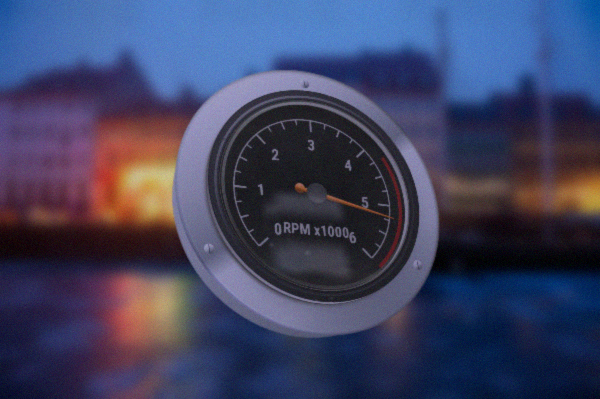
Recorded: 5250 rpm
